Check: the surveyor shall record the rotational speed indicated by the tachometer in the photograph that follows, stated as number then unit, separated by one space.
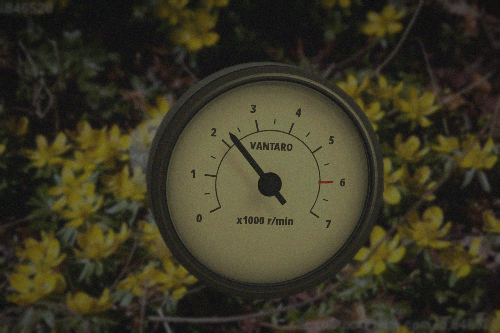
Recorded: 2250 rpm
